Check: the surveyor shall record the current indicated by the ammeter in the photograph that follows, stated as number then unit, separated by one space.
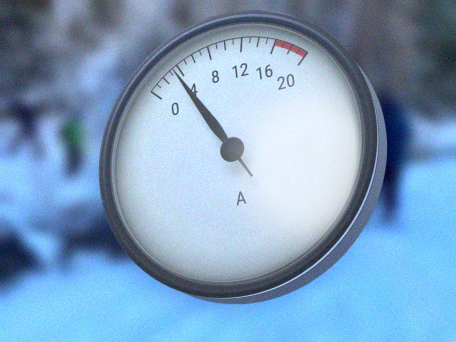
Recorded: 3.5 A
